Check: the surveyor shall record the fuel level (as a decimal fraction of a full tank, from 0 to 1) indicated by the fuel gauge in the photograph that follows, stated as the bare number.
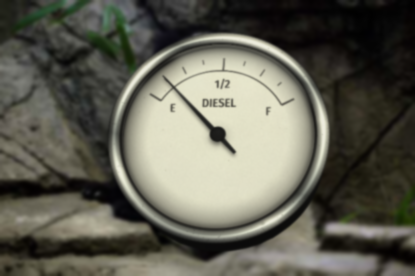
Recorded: 0.125
